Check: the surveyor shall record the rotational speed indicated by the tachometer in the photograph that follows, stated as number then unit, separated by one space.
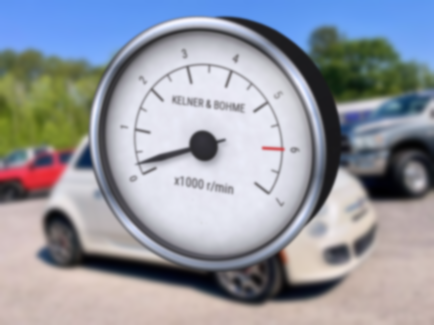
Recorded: 250 rpm
